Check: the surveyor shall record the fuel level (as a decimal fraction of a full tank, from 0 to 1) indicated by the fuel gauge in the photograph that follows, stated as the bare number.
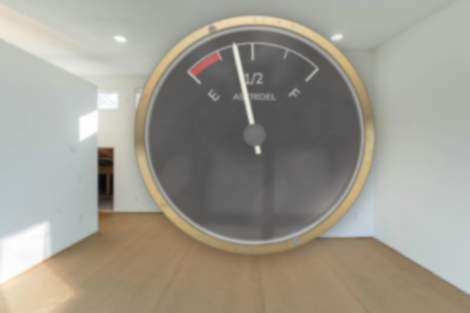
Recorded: 0.375
